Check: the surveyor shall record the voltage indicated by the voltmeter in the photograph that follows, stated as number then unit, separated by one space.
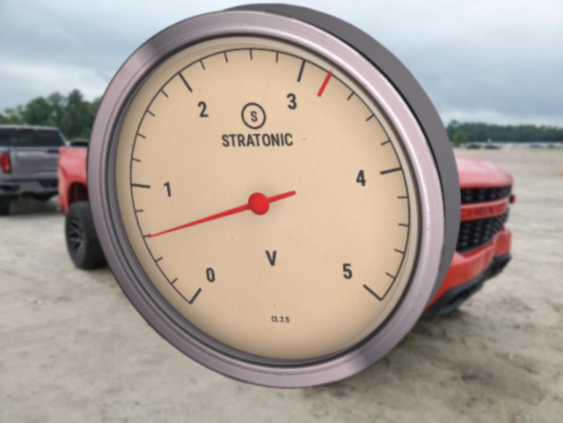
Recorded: 0.6 V
